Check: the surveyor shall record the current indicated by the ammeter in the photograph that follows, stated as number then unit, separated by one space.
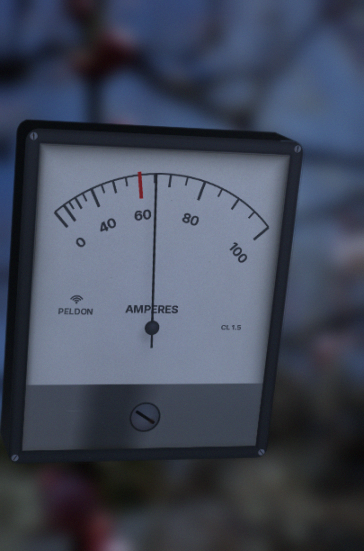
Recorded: 65 A
